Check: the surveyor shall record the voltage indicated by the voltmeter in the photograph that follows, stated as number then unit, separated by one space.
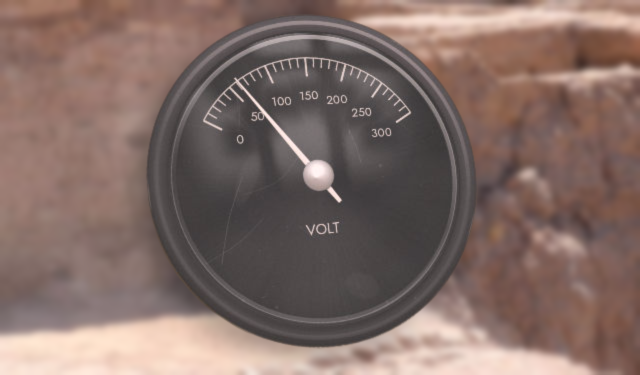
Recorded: 60 V
